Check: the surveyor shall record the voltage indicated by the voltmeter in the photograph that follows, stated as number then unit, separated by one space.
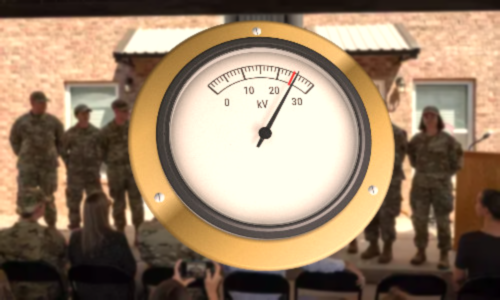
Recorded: 25 kV
